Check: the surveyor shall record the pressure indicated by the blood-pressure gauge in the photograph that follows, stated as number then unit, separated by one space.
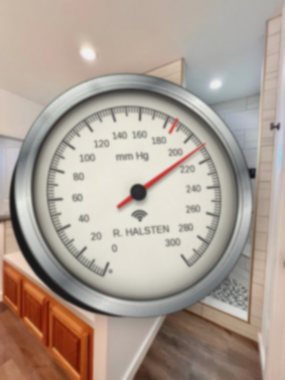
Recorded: 210 mmHg
